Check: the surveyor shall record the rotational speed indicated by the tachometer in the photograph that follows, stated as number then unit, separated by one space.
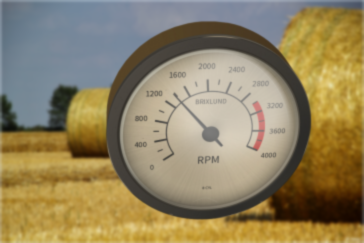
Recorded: 1400 rpm
